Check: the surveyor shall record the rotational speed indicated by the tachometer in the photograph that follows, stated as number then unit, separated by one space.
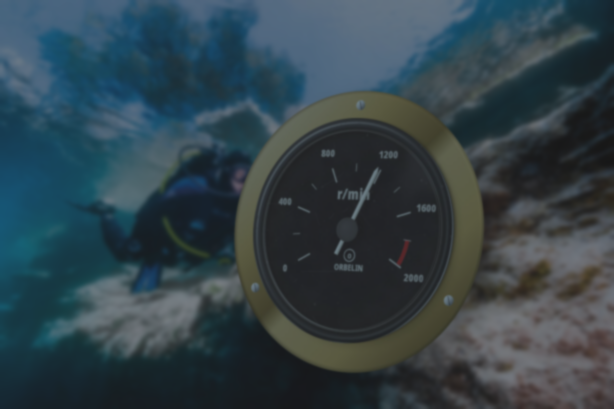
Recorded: 1200 rpm
